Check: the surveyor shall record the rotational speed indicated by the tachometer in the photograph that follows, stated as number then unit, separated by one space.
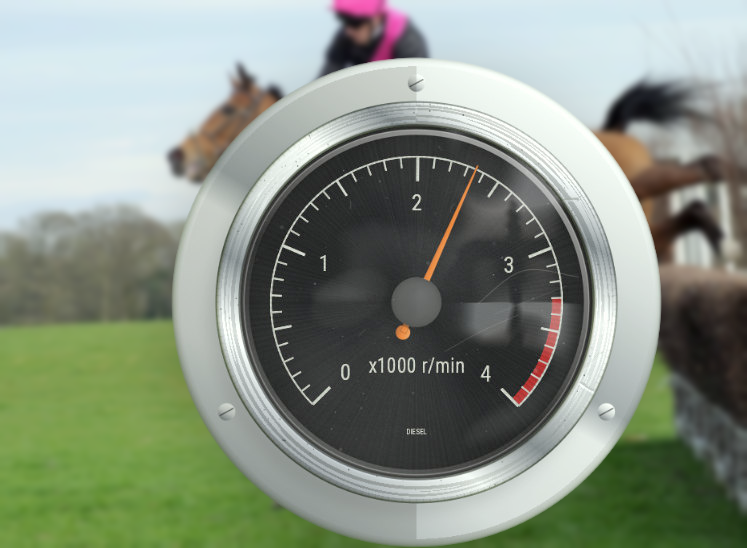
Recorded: 2350 rpm
